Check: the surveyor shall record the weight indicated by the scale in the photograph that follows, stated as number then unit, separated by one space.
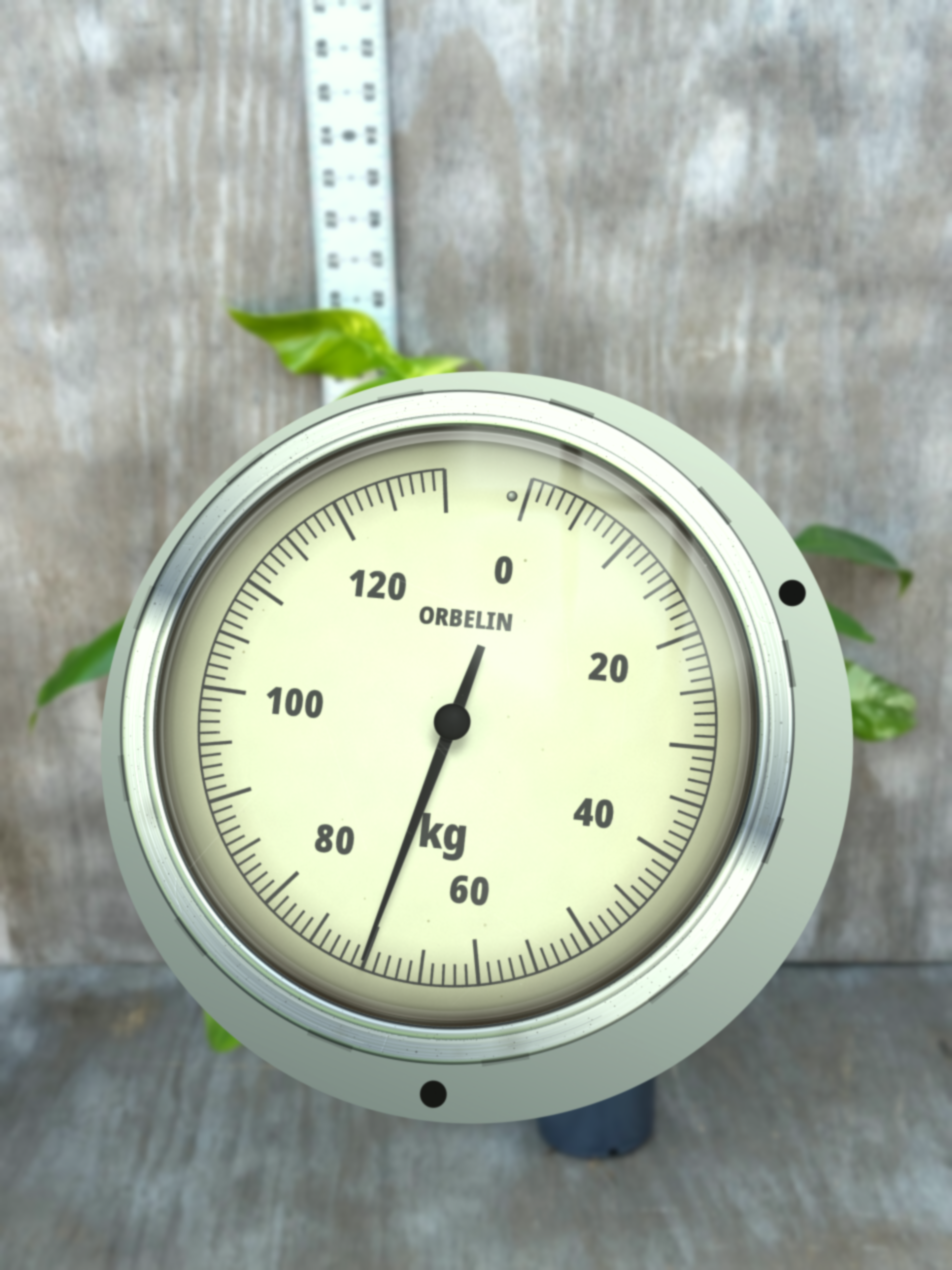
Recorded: 70 kg
